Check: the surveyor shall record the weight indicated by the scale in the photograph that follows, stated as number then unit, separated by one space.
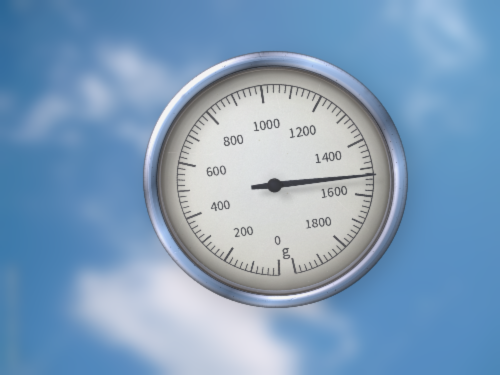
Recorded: 1520 g
